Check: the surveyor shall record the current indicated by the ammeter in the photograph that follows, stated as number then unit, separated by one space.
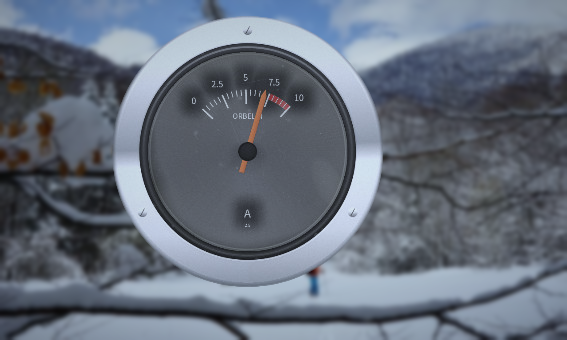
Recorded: 7 A
